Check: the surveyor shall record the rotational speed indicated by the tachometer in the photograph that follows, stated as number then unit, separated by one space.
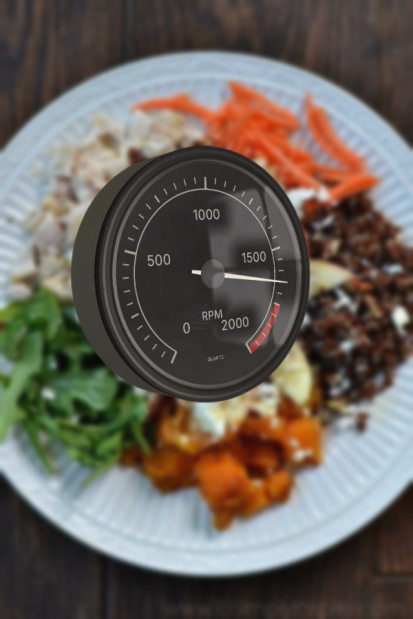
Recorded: 1650 rpm
